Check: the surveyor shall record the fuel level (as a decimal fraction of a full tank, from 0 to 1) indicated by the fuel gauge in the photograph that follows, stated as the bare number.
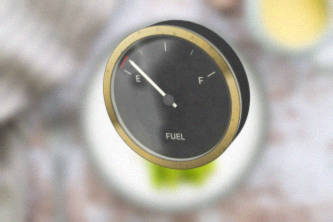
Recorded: 0.125
